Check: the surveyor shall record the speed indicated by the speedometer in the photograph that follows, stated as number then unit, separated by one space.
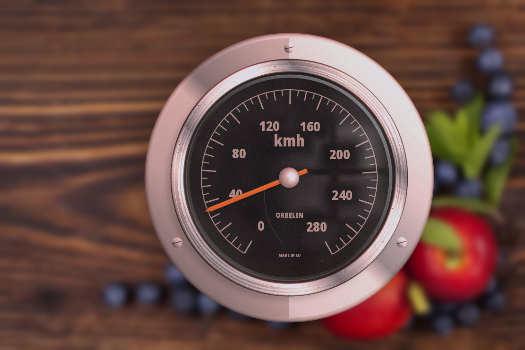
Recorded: 35 km/h
